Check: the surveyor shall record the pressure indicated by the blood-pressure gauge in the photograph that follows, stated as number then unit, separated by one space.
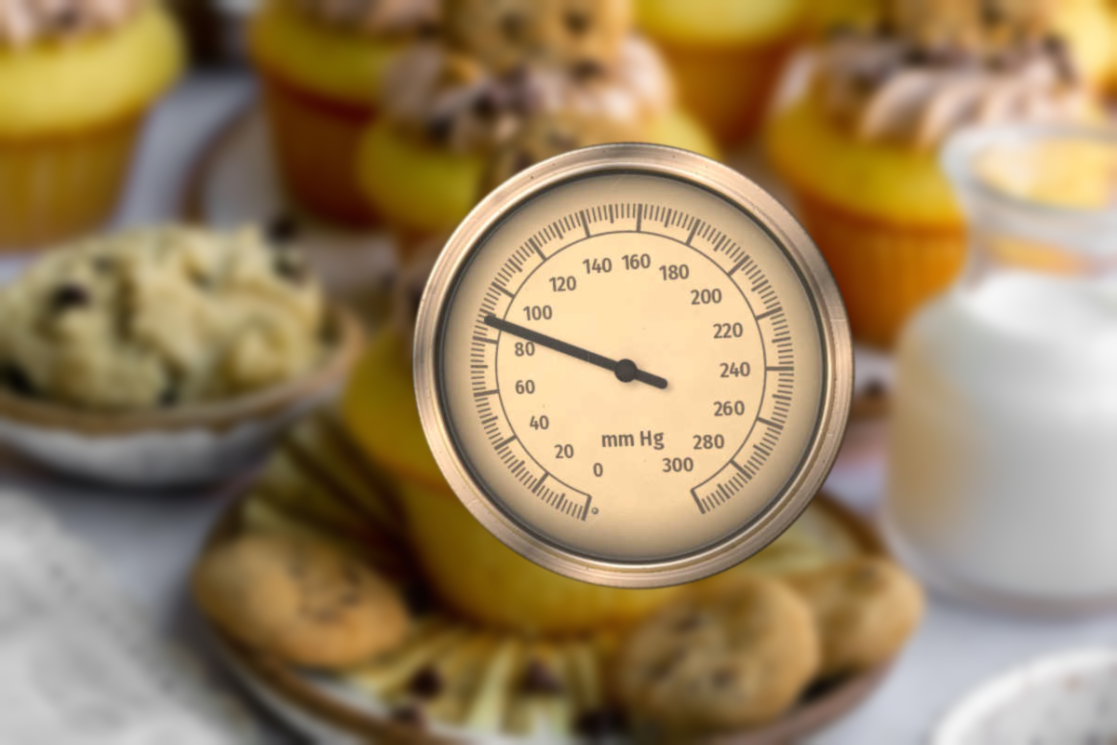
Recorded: 88 mmHg
